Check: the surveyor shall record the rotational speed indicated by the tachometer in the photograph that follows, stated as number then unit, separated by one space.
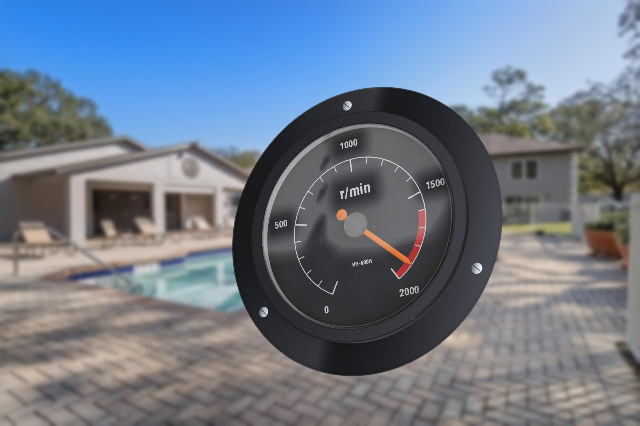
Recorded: 1900 rpm
